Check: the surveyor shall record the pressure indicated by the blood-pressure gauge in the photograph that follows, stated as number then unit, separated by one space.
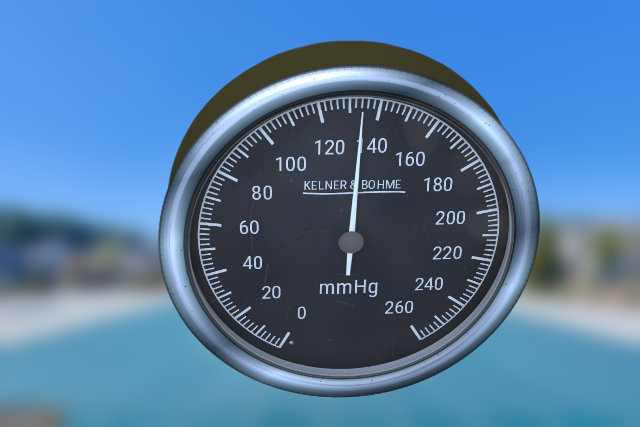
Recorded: 134 mmHg
